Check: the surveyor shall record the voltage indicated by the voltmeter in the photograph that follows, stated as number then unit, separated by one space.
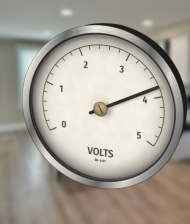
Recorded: 3.8 V
